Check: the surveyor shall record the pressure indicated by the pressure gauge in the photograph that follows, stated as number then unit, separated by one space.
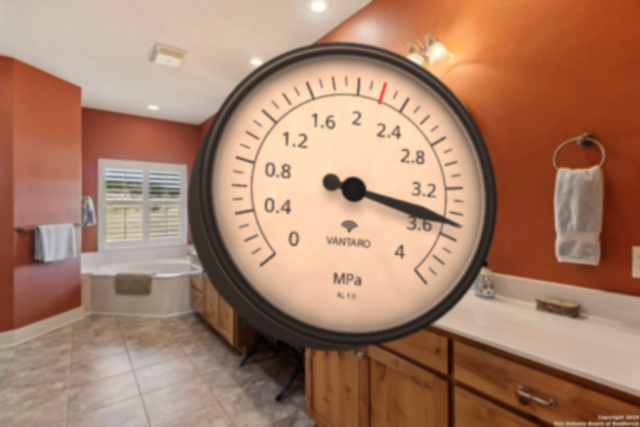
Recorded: 3.5 MPa
